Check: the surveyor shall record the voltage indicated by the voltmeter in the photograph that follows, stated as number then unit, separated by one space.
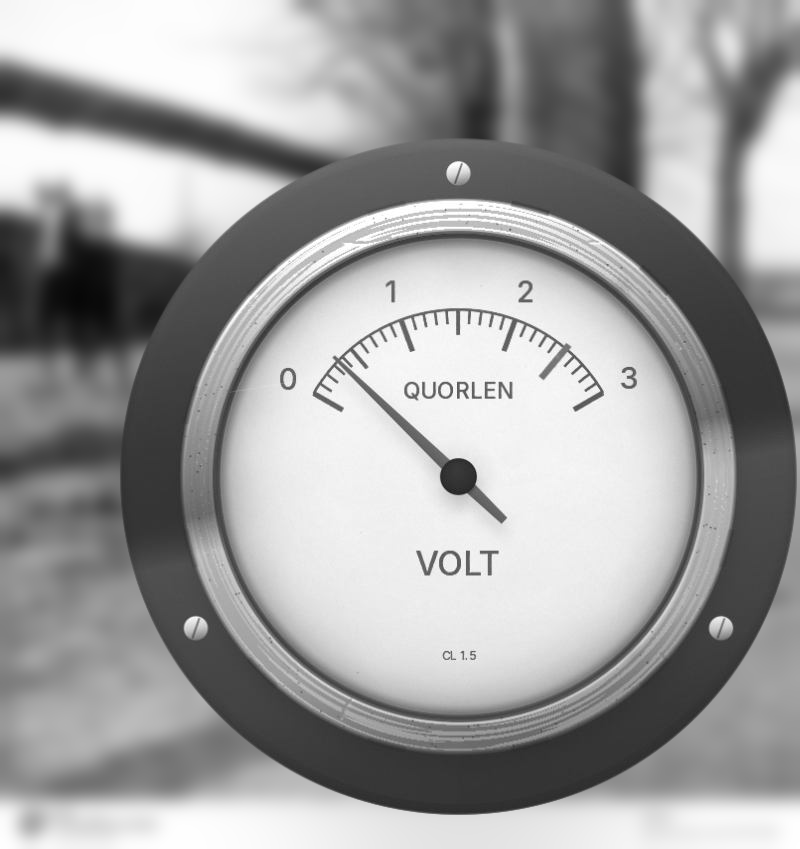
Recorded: 0.35 V
